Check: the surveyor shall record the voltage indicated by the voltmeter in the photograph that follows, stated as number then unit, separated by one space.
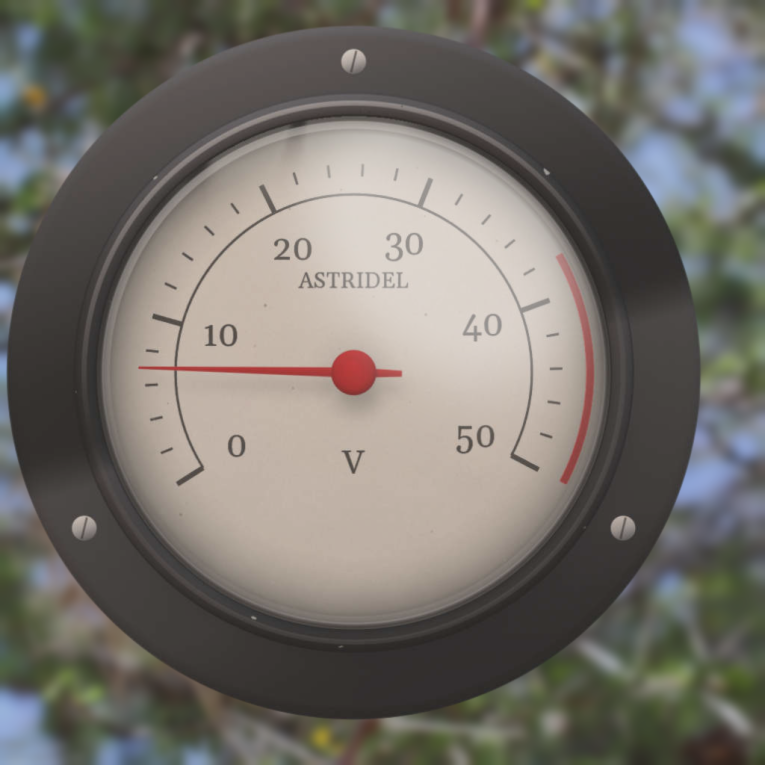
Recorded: 7 V
